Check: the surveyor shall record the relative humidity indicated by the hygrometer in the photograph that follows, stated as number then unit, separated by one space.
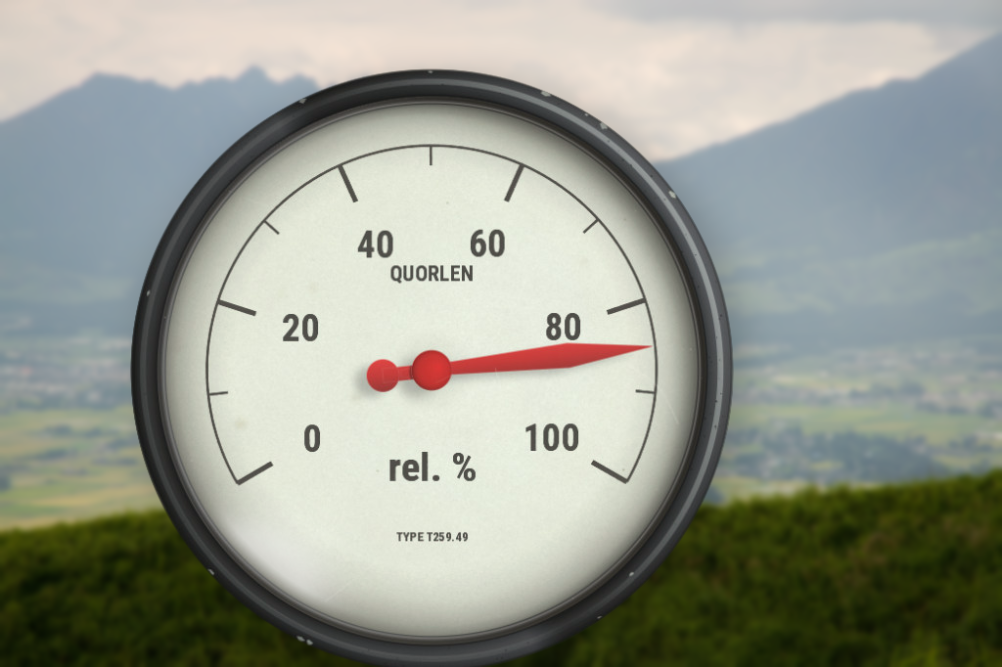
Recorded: 85 %
